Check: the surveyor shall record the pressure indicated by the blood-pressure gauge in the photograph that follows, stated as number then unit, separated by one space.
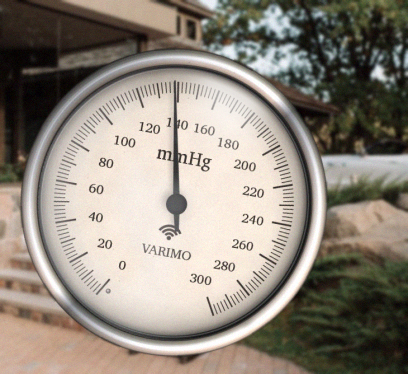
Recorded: 138 mmHg
